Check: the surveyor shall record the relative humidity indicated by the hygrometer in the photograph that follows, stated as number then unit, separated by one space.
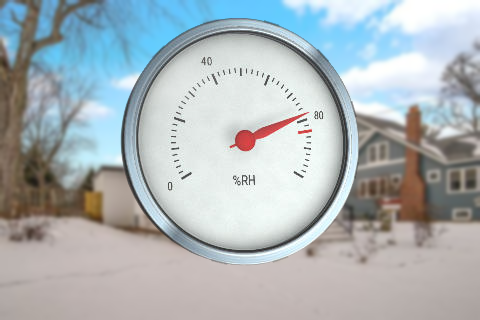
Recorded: 78 %
